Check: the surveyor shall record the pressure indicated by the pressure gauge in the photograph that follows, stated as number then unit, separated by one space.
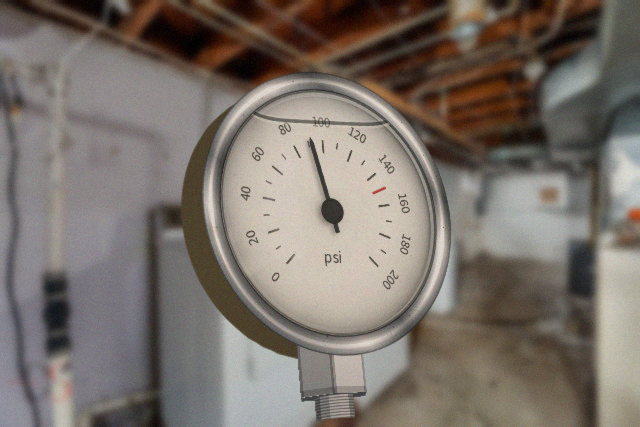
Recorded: 90 psi
